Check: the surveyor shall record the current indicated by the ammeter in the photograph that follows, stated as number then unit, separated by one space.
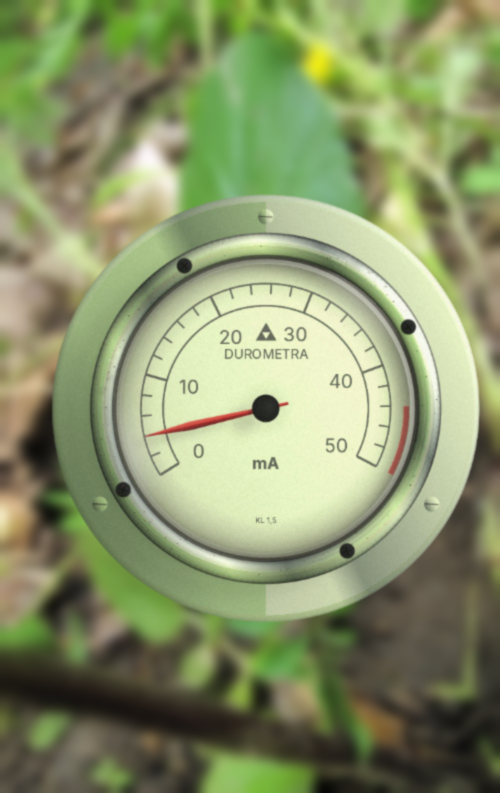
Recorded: 4 mA
